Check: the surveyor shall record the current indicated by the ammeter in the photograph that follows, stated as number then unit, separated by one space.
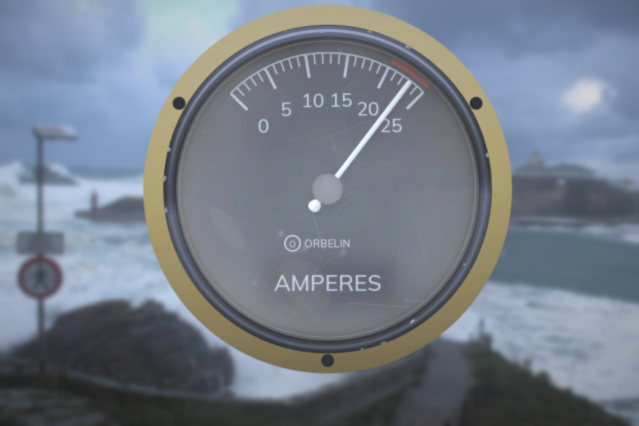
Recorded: 23 A
